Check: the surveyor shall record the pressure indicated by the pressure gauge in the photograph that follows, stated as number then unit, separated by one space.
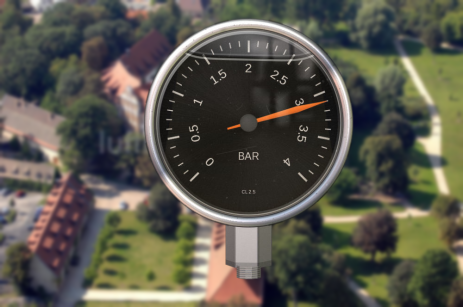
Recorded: 3.1 bar
